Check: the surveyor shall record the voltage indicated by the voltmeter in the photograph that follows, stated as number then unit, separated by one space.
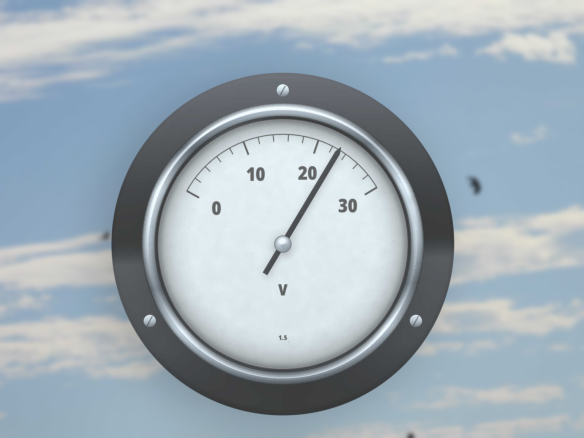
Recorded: 23 V
